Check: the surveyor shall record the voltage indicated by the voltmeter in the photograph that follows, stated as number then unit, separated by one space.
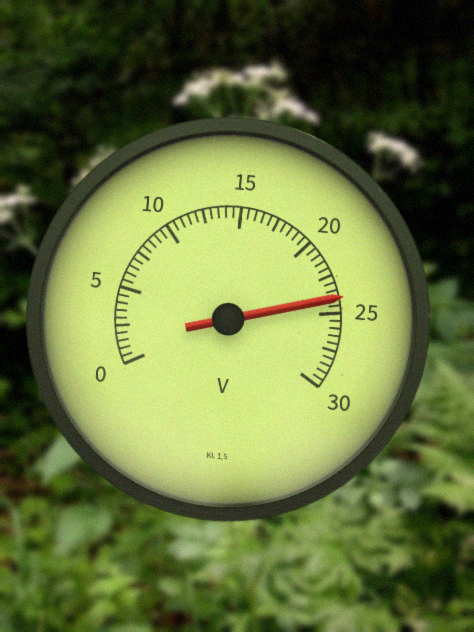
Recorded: 24 V
